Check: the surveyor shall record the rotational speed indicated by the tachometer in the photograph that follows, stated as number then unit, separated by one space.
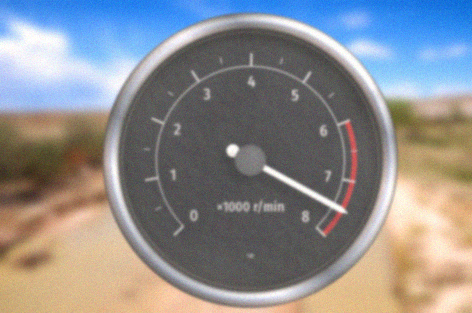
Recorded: 7500 rpm
